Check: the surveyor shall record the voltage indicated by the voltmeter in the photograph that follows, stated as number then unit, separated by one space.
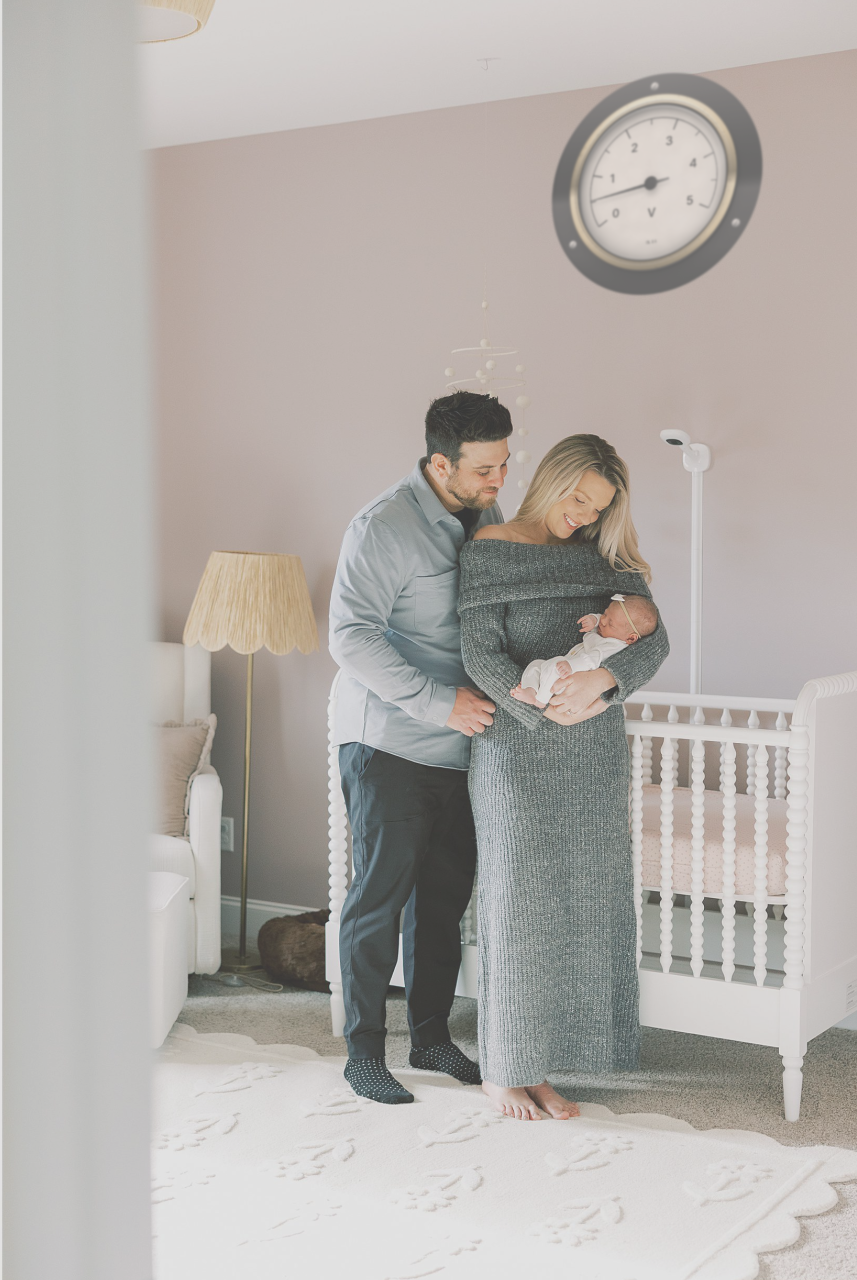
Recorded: 0.5 V
